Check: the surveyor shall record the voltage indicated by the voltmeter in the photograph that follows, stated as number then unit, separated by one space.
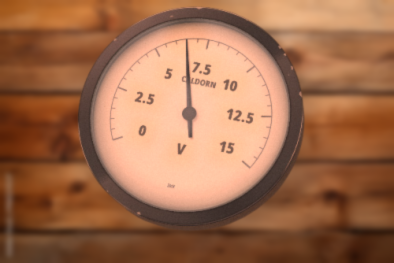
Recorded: 6.5 V
